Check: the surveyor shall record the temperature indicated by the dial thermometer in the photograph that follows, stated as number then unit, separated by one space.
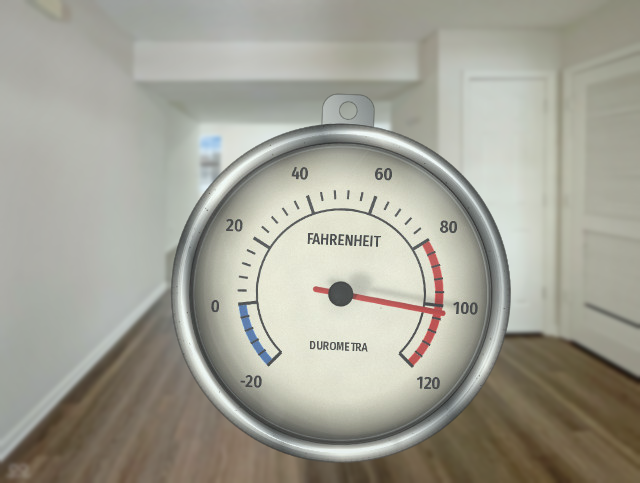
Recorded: 102 °F
